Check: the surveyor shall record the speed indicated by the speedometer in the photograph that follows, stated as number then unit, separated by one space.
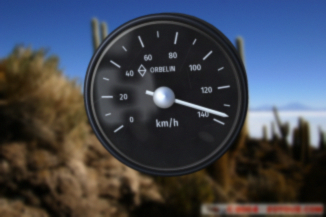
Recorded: 135 km/h
